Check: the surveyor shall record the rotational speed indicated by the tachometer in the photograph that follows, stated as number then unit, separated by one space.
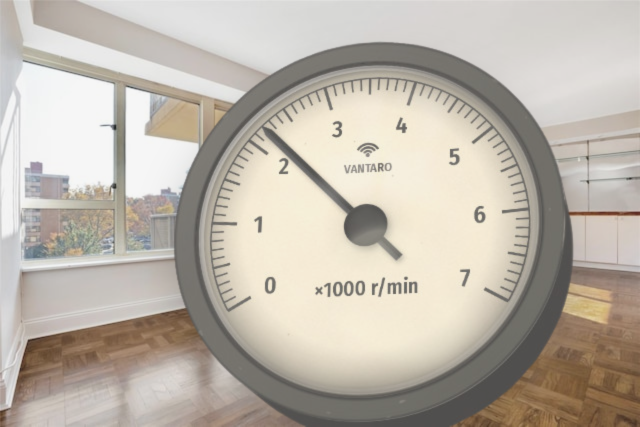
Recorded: 2200 rpm
